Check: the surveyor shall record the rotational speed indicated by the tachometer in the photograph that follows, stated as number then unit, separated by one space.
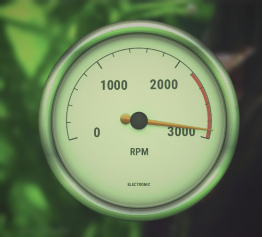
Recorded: 2900 rpm
